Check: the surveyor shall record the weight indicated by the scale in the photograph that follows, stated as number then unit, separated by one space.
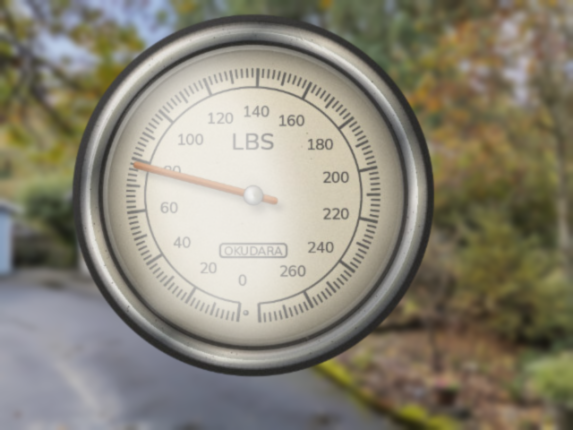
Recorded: 78 lb
